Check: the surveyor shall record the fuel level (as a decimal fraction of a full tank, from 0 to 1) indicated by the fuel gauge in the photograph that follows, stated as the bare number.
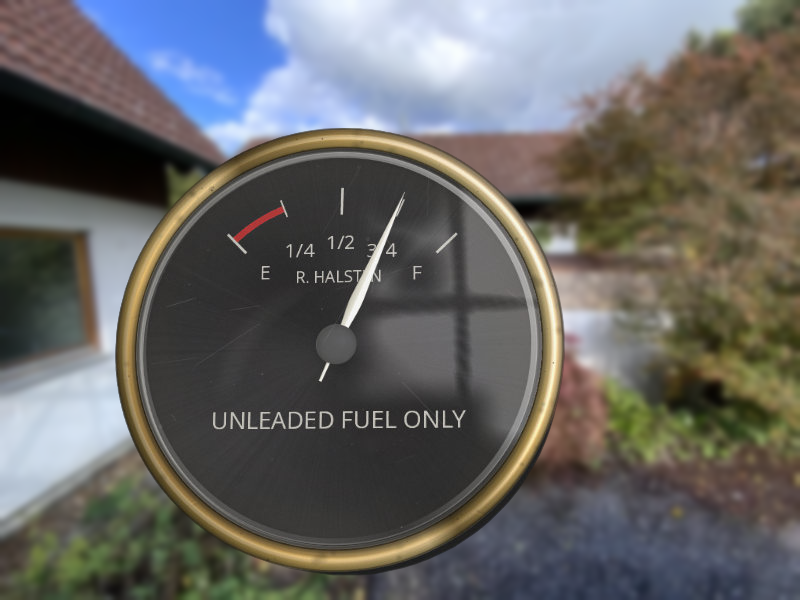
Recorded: 0.75
